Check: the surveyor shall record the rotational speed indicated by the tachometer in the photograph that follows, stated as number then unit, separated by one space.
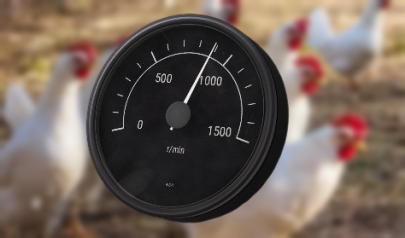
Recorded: 900 rpm
